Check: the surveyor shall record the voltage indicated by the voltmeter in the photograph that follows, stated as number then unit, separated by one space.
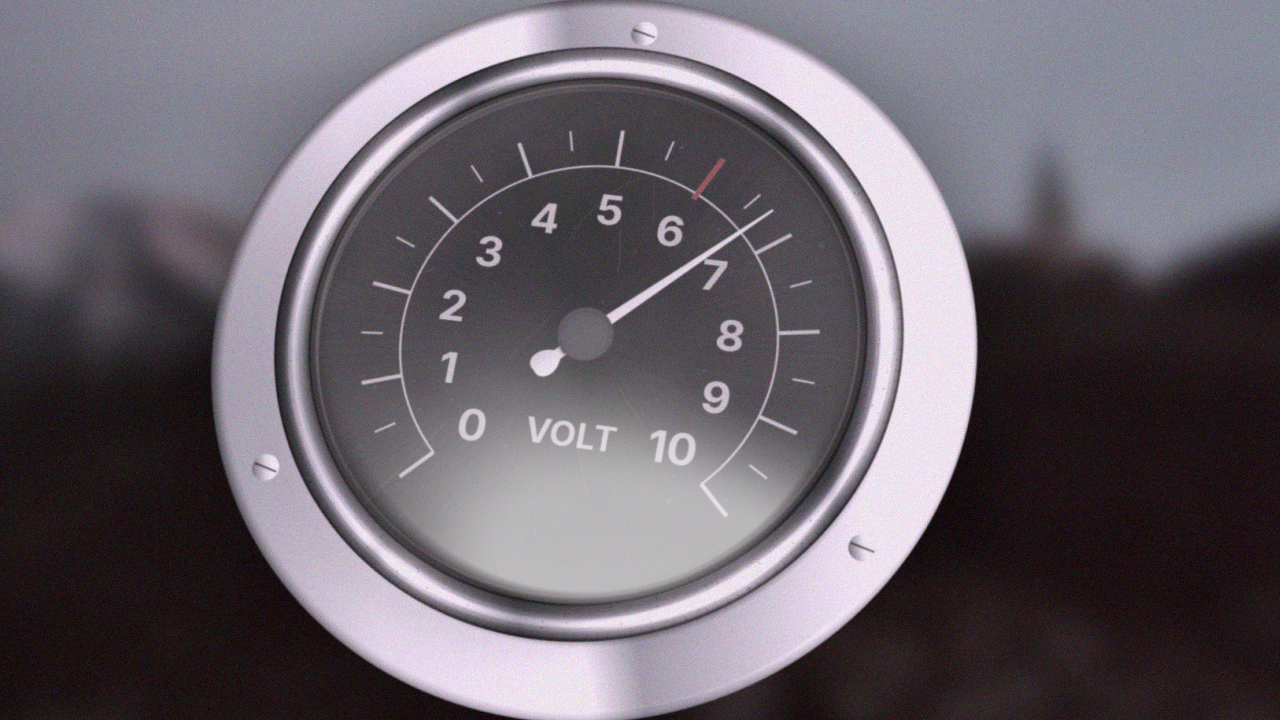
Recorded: 6.75 V
